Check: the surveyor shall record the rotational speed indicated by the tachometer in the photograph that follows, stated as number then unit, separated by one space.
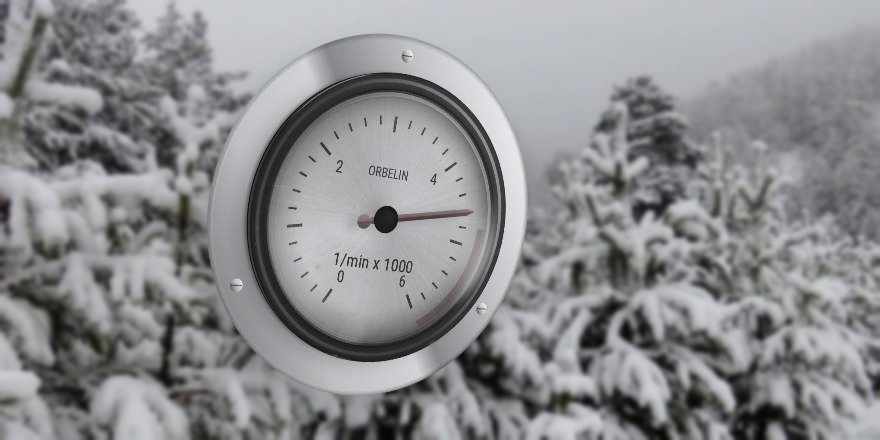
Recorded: 4600 rpm
